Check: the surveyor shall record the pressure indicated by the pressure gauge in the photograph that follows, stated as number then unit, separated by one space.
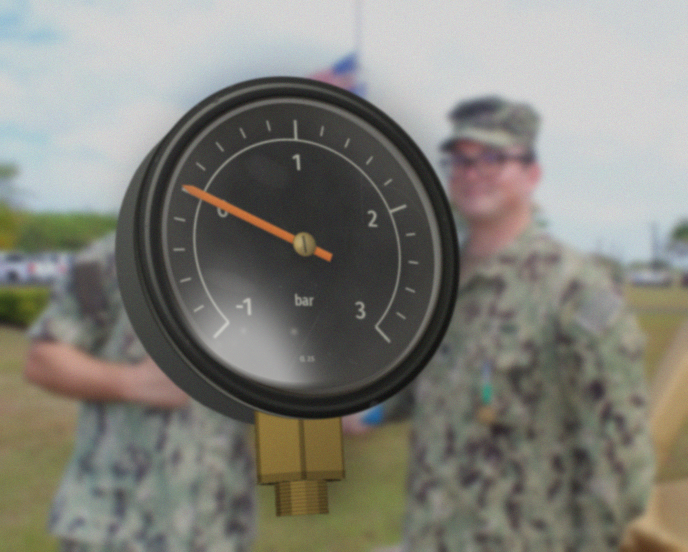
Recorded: 0 bar
